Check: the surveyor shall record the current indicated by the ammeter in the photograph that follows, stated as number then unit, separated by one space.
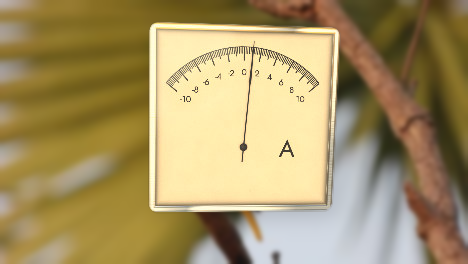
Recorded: 1 A
